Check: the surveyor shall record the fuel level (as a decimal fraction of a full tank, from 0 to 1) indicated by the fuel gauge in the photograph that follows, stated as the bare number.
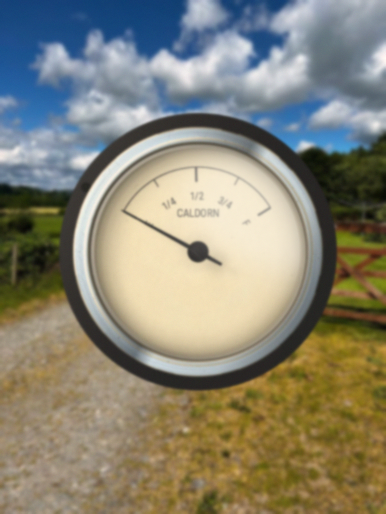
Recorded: 0
